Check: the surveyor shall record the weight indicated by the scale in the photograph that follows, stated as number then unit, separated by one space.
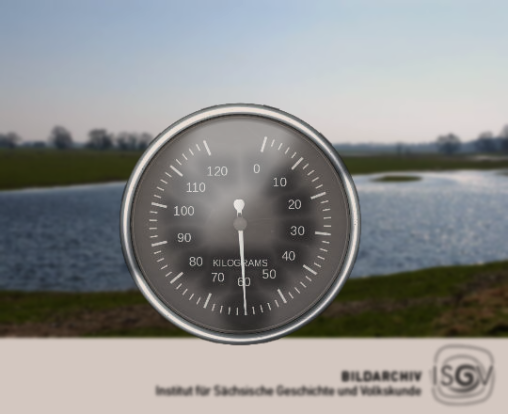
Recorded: 60 kg
